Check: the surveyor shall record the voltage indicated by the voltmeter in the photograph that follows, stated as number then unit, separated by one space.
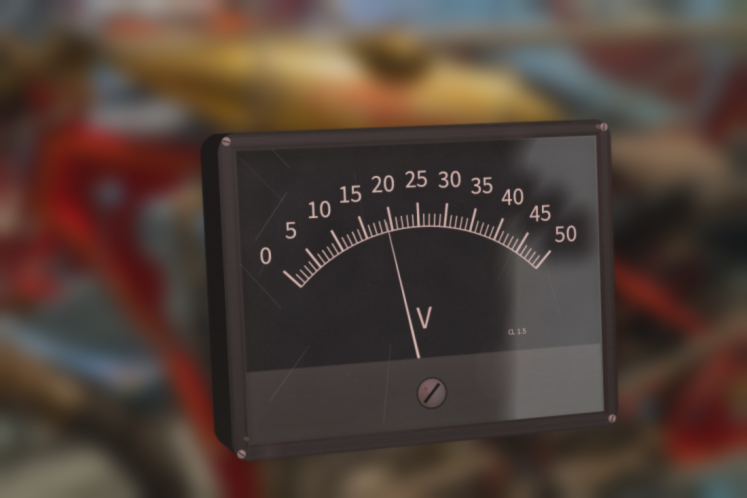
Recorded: 19 V
